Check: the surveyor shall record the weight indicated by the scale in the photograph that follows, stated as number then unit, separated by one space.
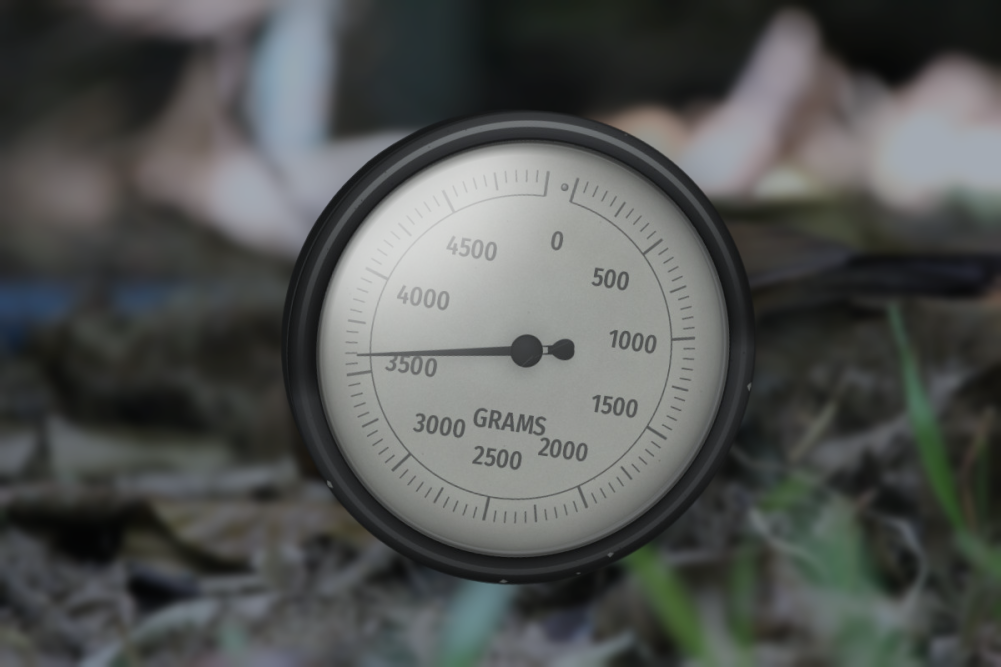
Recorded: 3600 g
